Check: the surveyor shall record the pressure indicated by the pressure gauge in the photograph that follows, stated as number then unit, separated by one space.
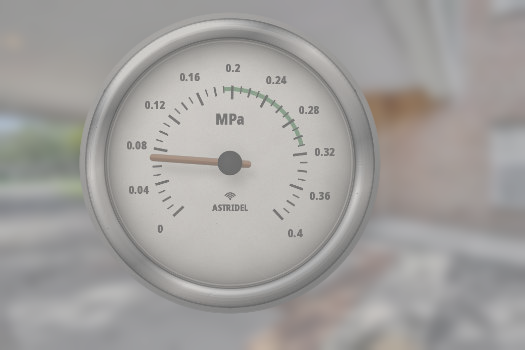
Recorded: 0.07 MPa
